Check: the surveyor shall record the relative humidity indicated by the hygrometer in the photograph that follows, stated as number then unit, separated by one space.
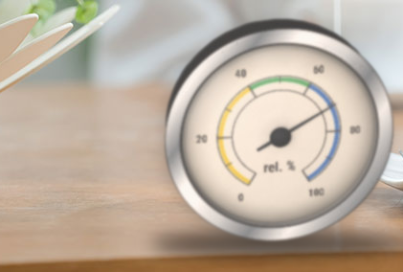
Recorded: 70 %
